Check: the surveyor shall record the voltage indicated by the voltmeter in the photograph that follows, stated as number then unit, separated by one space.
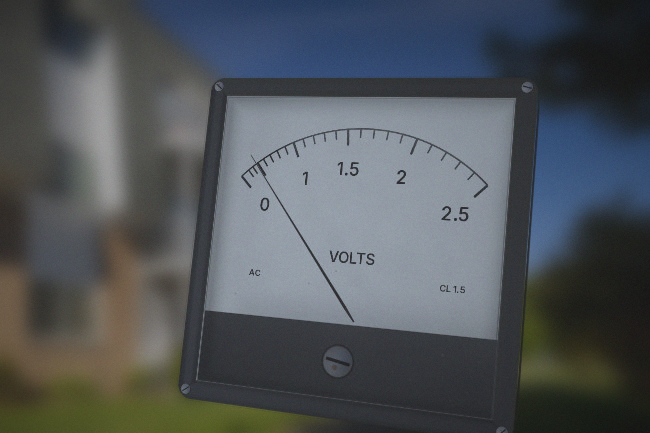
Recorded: 0.5 V
